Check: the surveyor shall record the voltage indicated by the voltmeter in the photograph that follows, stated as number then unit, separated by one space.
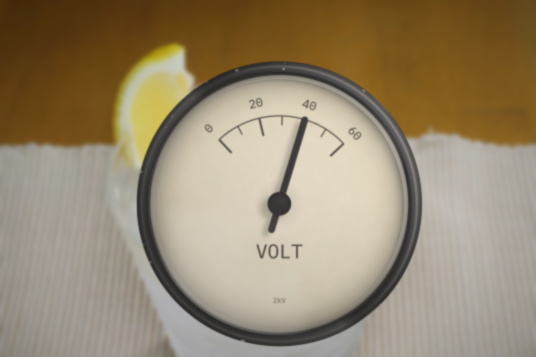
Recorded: 40 V
